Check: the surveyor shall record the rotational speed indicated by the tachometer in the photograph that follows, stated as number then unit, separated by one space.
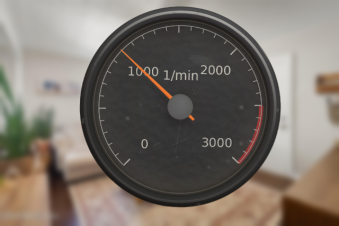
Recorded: 1000 rpm
